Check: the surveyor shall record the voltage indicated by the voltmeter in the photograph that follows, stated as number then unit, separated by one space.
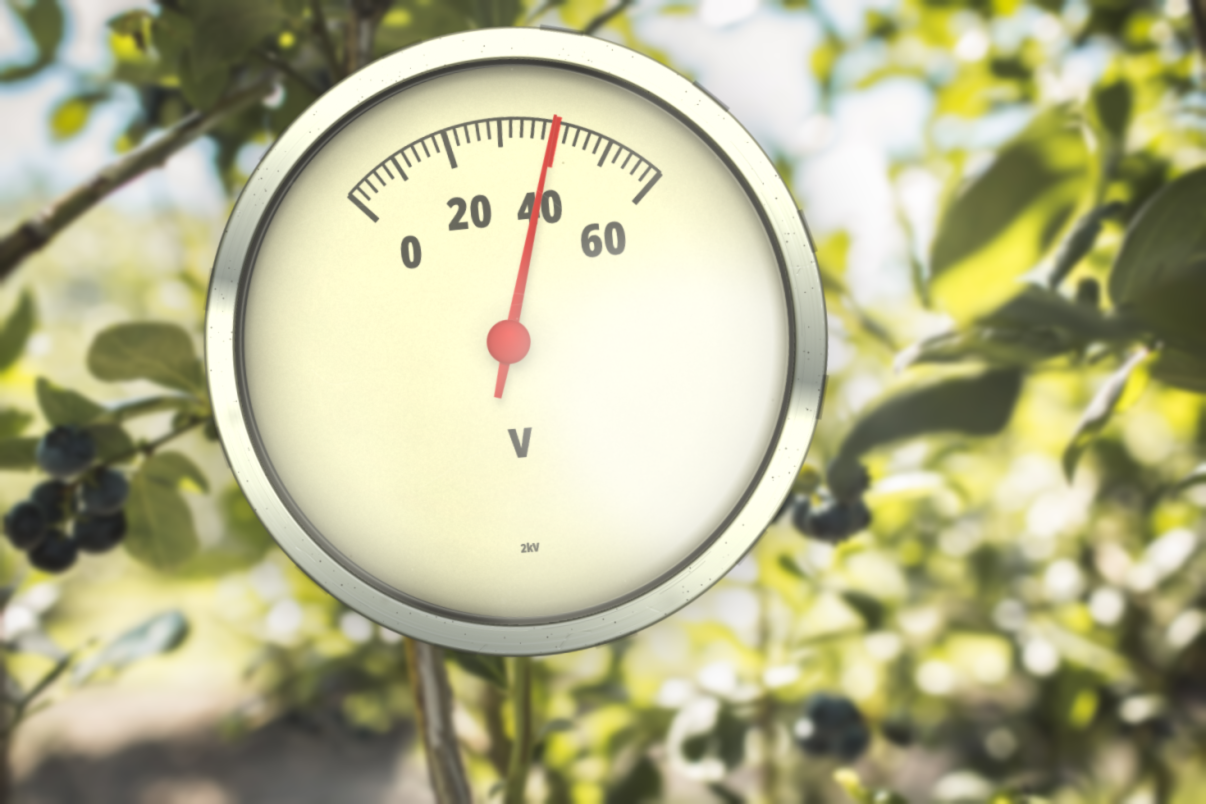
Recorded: 40 V
